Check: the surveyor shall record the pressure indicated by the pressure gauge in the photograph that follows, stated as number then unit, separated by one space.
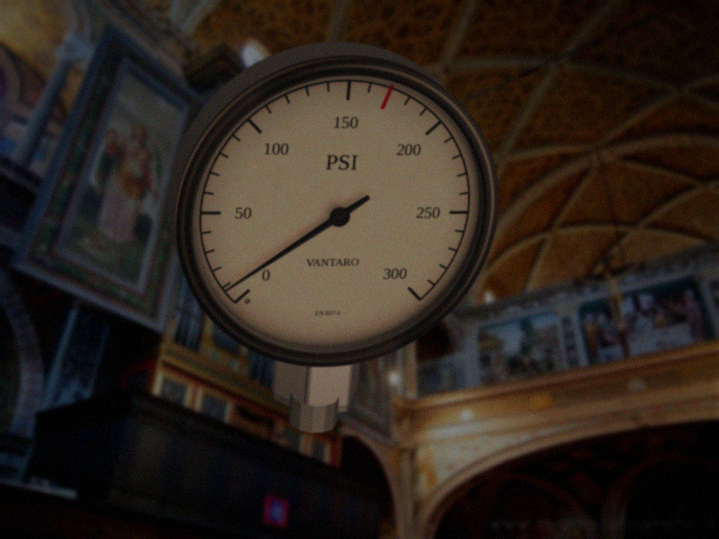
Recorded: 10 psi
